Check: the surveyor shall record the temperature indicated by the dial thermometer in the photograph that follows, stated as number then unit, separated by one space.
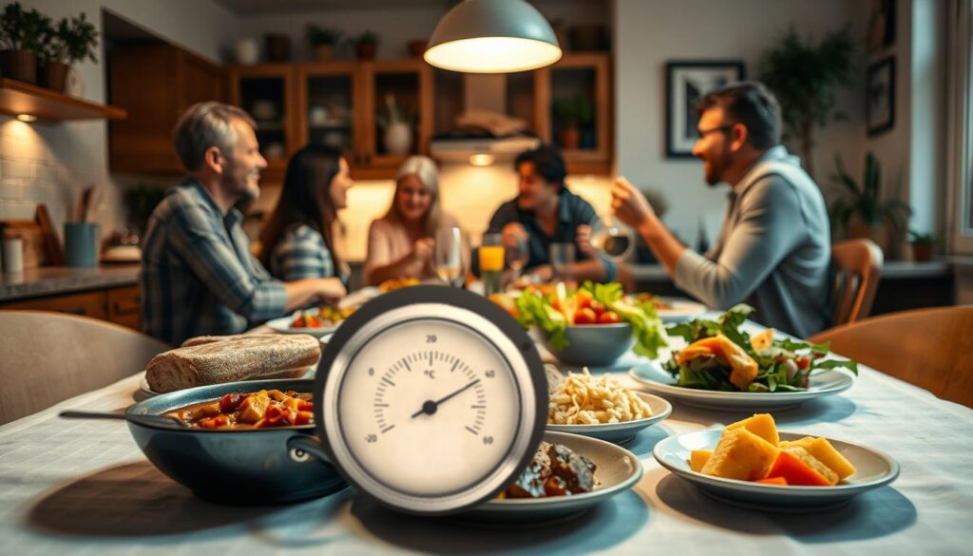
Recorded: 40 °C
